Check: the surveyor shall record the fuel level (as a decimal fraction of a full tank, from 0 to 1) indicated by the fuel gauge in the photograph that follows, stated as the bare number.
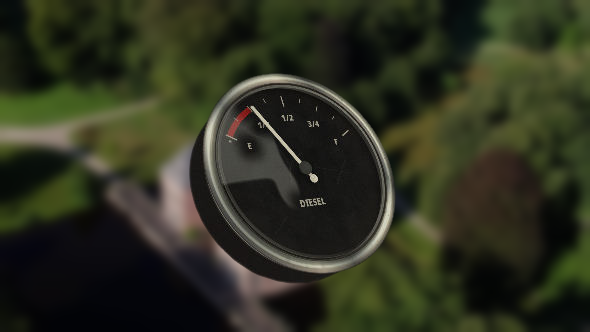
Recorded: 0.25
